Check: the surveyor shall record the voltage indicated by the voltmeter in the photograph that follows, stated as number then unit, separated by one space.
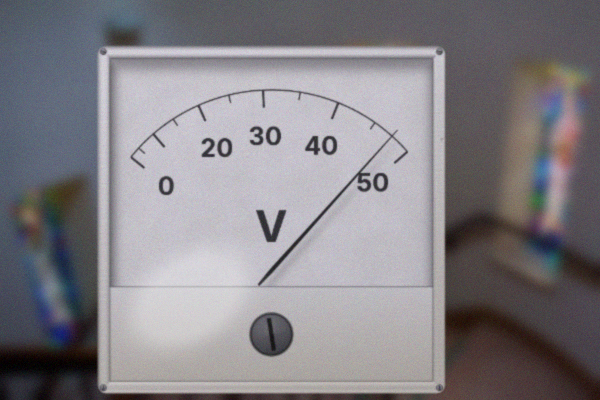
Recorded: 47.5 V
